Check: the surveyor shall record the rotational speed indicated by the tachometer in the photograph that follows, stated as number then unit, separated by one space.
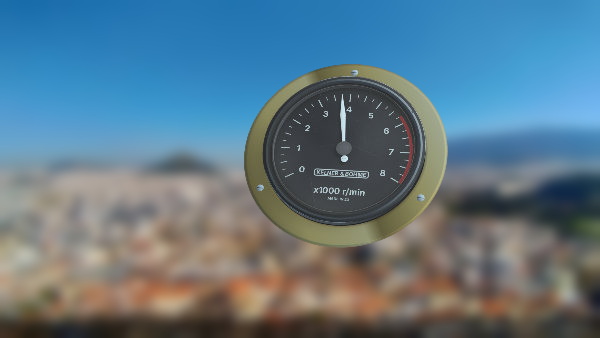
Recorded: 3750 rpm
